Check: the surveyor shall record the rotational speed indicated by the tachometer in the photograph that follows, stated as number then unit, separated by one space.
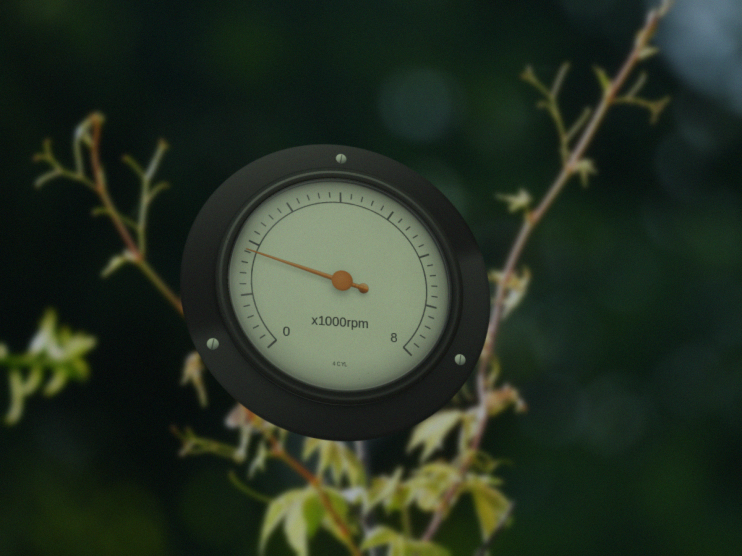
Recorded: 1800 rpm
